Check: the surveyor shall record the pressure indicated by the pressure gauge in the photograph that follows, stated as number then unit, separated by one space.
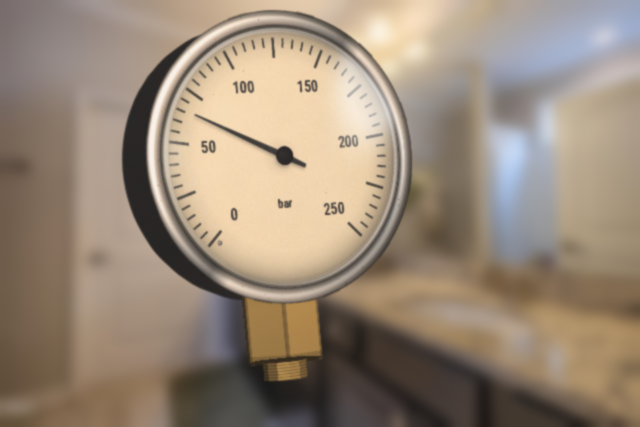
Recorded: 65 bar
